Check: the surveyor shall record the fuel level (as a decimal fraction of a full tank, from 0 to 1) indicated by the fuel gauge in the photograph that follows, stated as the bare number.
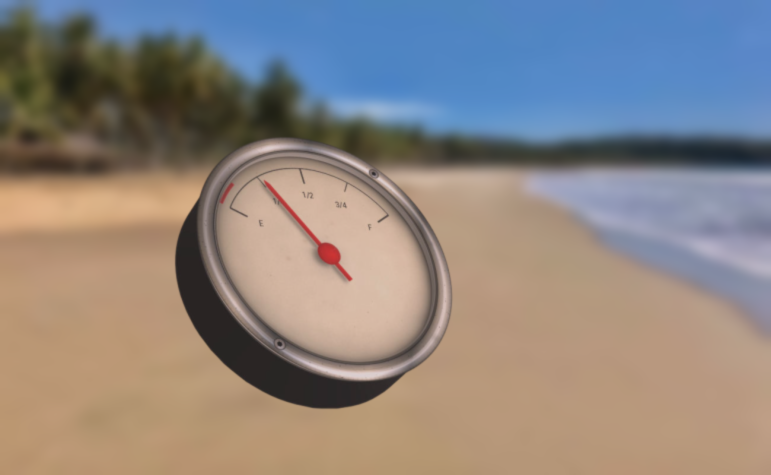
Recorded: 0.25
